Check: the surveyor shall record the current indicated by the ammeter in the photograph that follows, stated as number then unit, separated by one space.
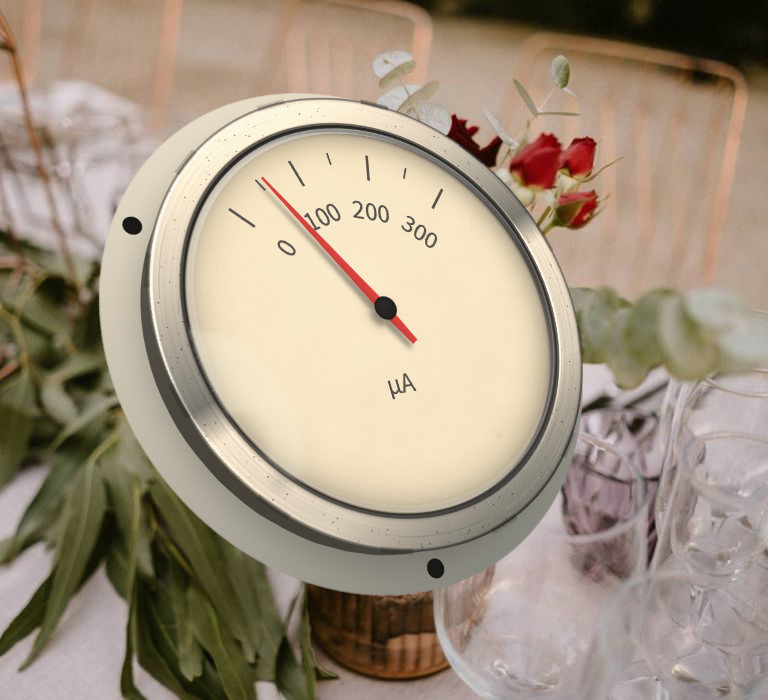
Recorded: 50 µA
